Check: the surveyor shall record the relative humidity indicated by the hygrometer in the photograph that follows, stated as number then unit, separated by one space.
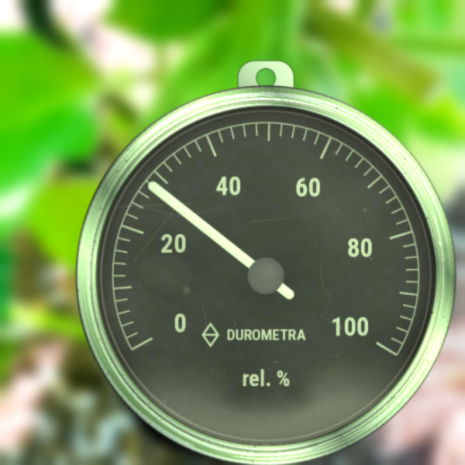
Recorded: 28 %
